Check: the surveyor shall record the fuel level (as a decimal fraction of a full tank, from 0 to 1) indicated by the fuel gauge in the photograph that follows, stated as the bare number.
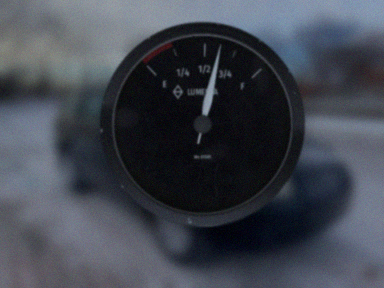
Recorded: 0.625
